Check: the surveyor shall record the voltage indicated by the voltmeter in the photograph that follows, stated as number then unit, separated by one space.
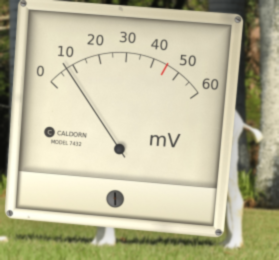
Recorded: 7.5 mV
